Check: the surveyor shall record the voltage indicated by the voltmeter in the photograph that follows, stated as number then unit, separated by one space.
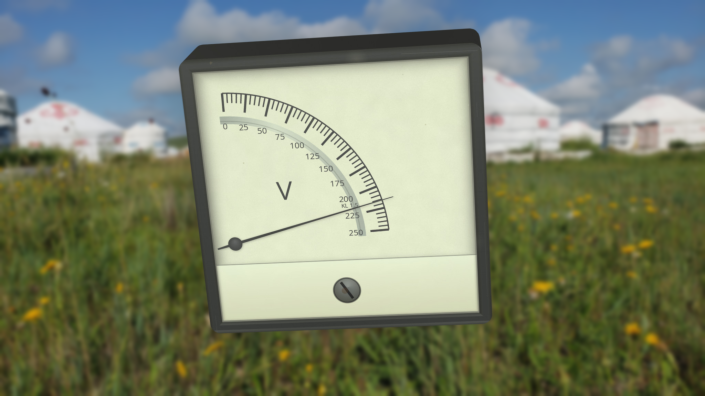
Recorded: 215 V
